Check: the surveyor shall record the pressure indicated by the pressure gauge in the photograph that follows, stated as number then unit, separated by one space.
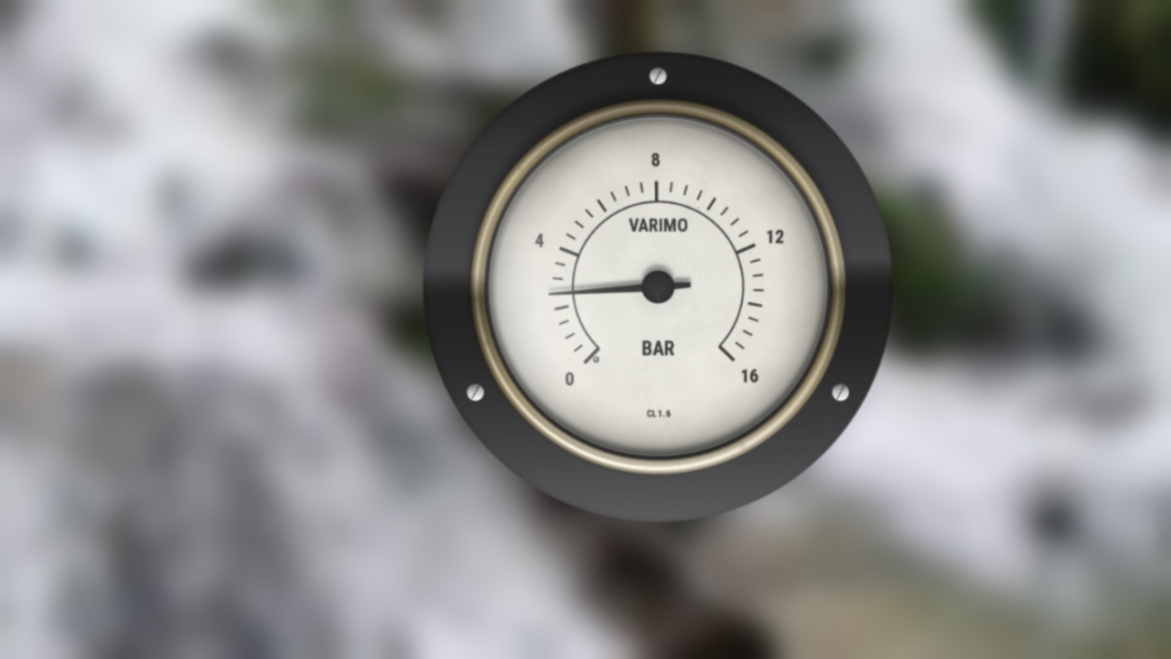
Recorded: 2.5 bar
